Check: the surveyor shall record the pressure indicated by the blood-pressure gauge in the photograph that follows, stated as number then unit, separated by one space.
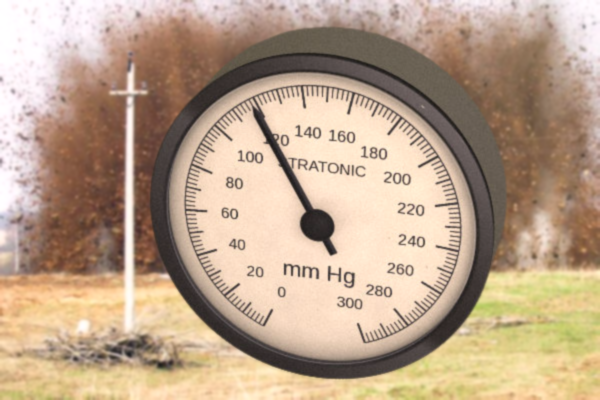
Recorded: 120 mmHg
